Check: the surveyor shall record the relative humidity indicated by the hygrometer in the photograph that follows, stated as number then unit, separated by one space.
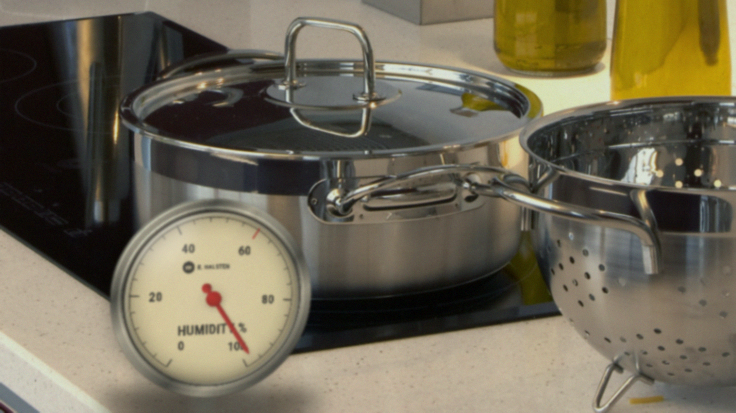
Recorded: 98 %
